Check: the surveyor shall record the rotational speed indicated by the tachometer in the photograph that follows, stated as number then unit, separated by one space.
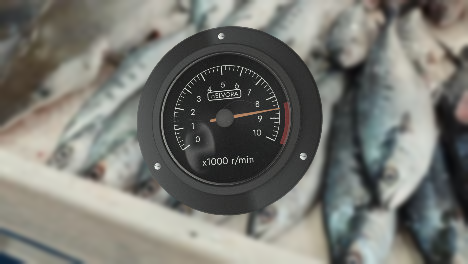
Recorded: 8600 rpm
